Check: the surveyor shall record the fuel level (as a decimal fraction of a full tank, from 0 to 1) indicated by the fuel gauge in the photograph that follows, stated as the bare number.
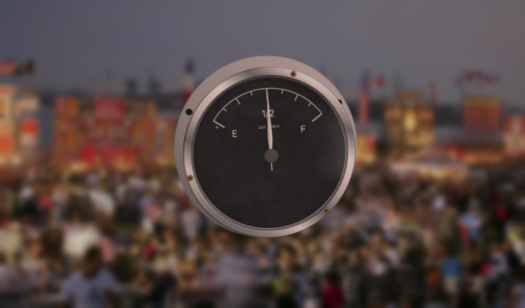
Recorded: 0.5
